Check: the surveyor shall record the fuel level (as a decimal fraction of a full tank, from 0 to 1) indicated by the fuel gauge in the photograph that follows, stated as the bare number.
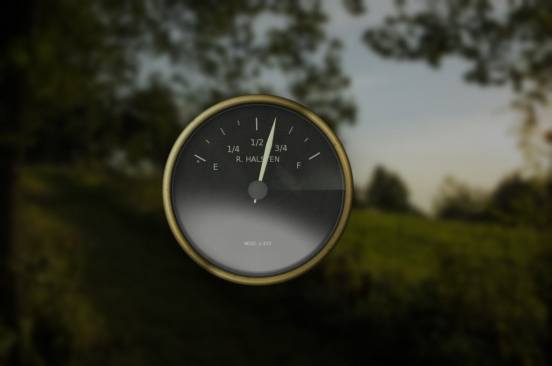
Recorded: 0.625
